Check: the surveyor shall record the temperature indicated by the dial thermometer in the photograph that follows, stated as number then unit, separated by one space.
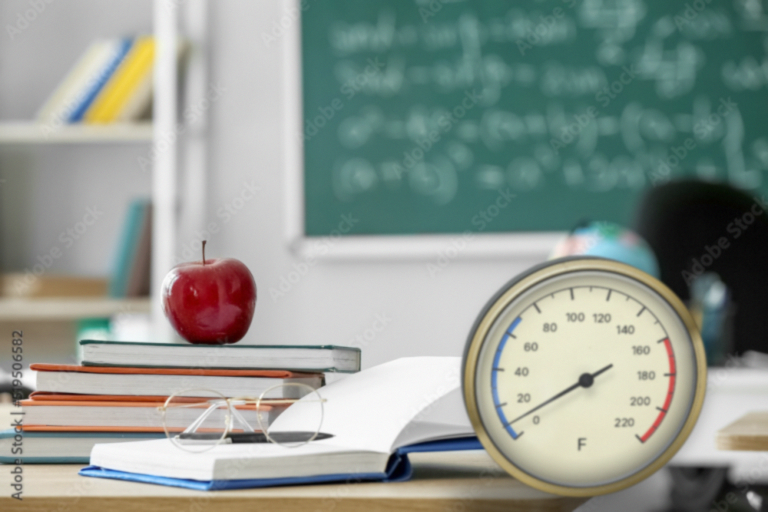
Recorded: 10 °F
